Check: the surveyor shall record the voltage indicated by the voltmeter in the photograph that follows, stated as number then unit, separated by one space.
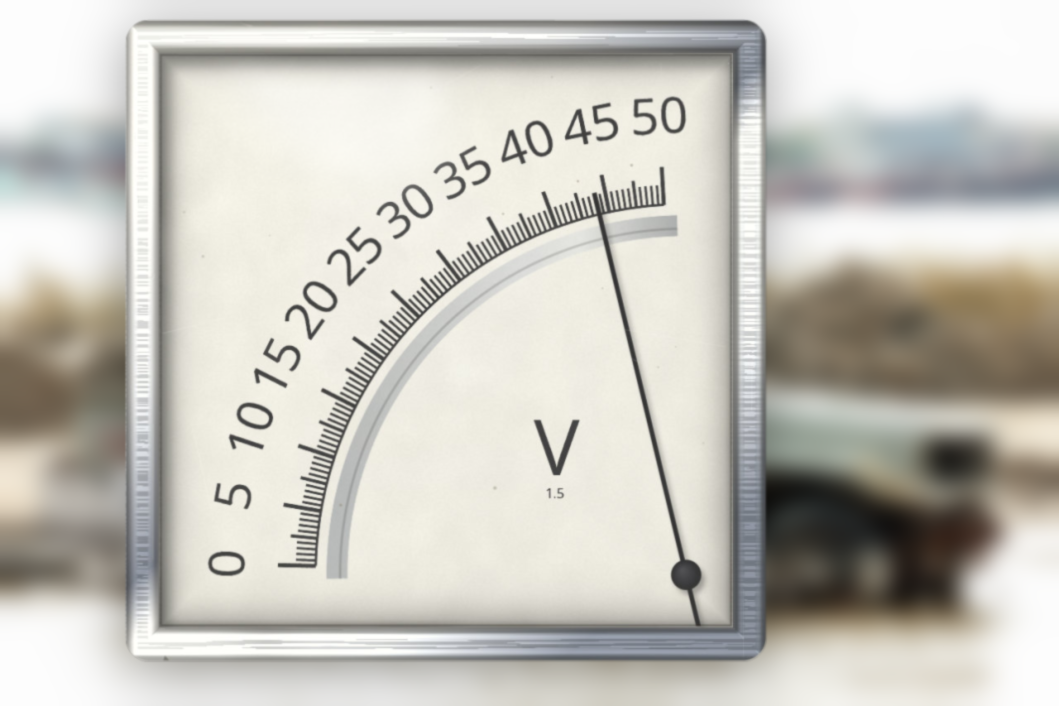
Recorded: 44 V
